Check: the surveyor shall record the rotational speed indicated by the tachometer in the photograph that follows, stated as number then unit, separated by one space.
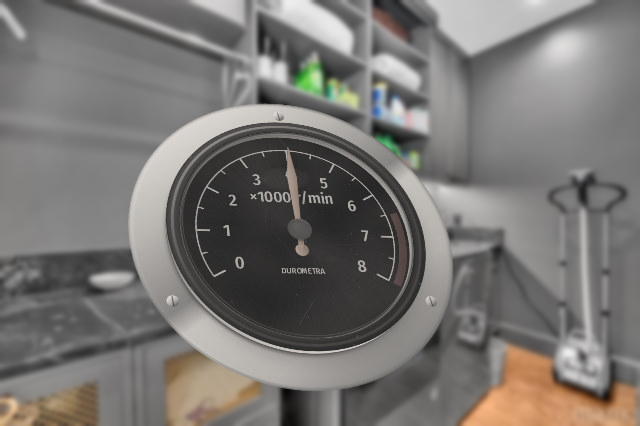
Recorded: 4000 rpm
